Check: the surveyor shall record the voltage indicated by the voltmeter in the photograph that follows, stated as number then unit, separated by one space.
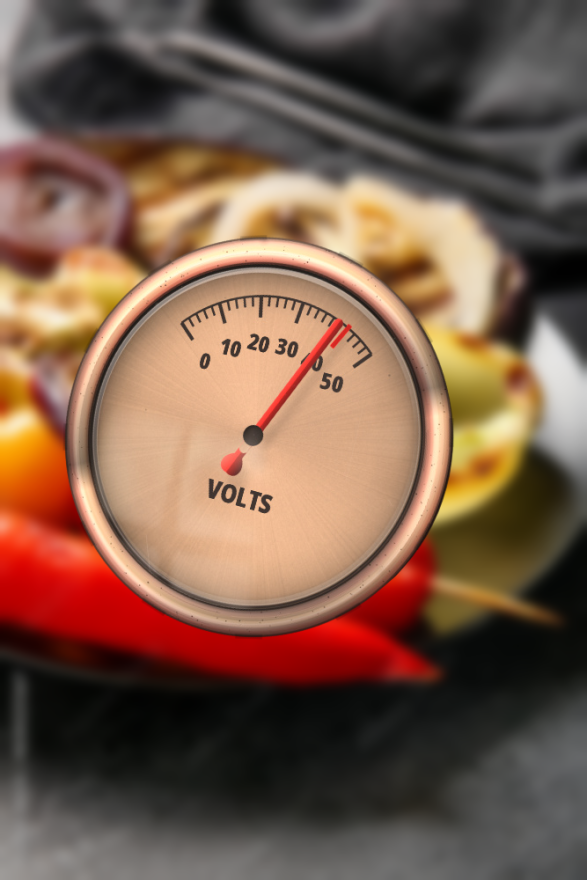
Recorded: 40 V
